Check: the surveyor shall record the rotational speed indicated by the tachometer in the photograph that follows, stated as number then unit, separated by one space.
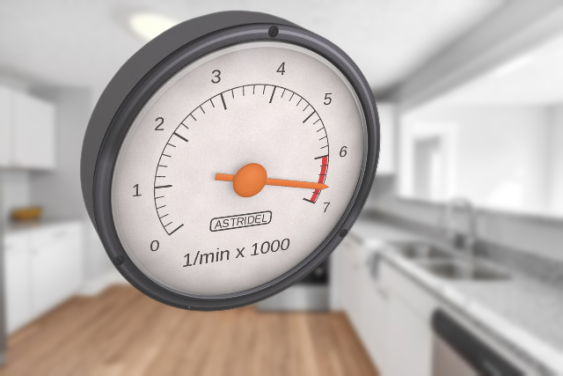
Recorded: 6600 rpm
